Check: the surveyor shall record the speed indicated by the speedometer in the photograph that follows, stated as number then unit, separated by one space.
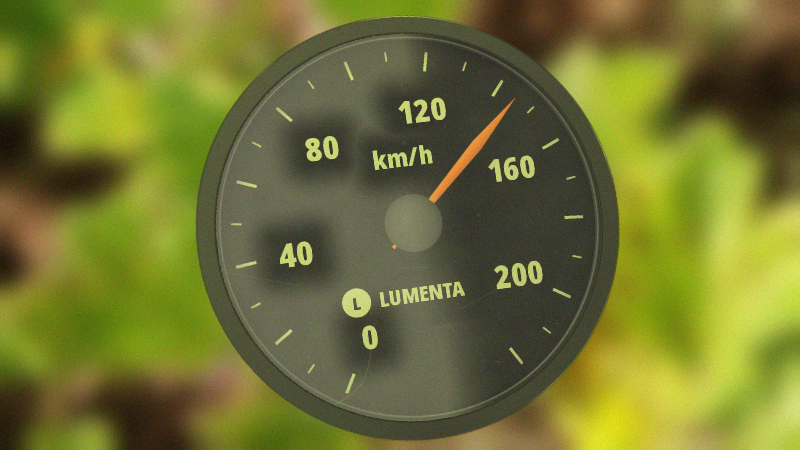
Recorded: 145 km/h
